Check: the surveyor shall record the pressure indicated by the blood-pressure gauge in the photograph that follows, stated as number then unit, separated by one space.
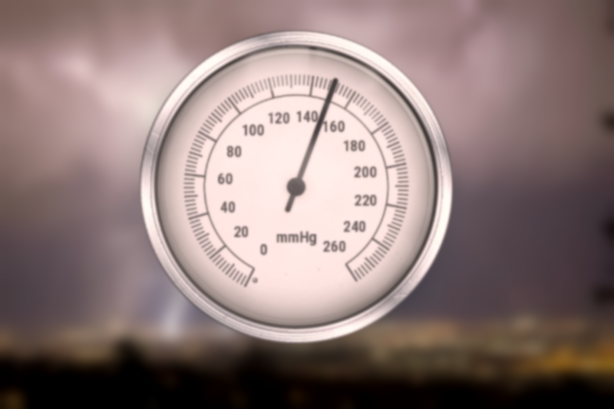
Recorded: 150 mmHg
